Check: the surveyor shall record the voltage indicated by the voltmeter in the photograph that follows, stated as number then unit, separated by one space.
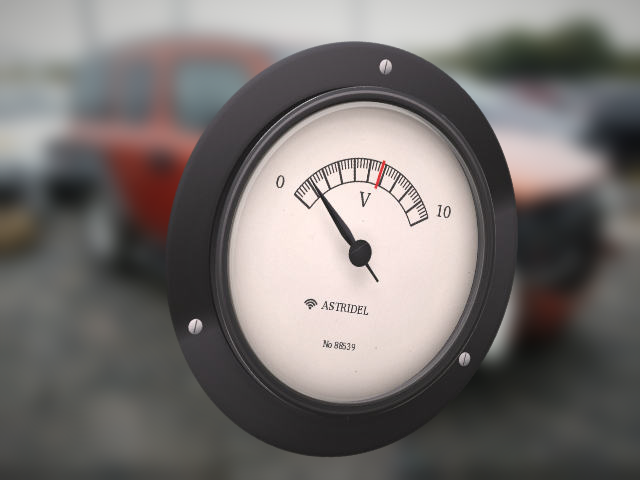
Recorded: 1 V
